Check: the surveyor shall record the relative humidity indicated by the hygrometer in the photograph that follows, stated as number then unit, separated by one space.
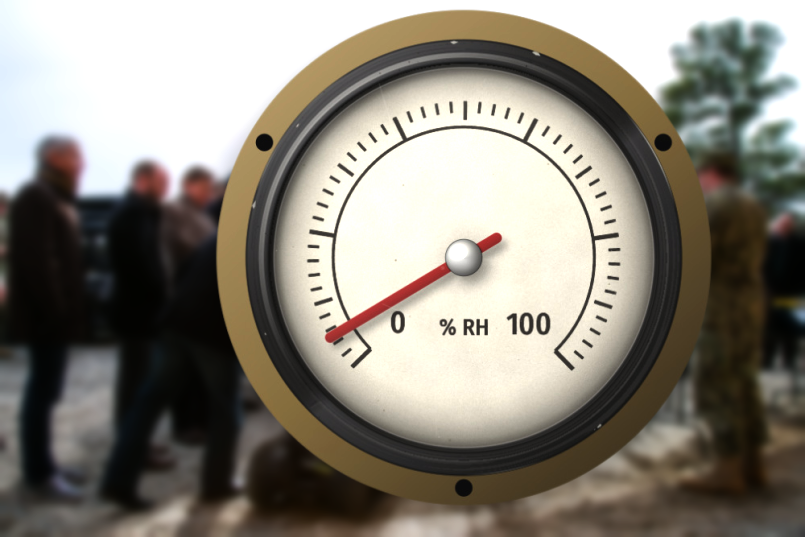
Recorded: 5 %
